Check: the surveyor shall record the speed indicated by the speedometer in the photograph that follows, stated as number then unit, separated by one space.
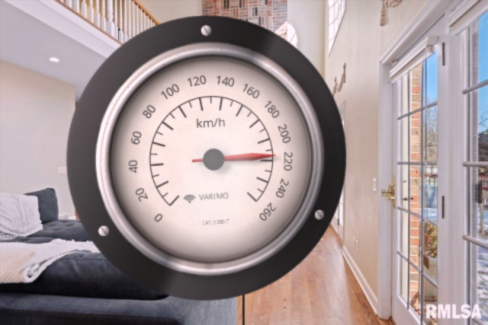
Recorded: 215 km/h
